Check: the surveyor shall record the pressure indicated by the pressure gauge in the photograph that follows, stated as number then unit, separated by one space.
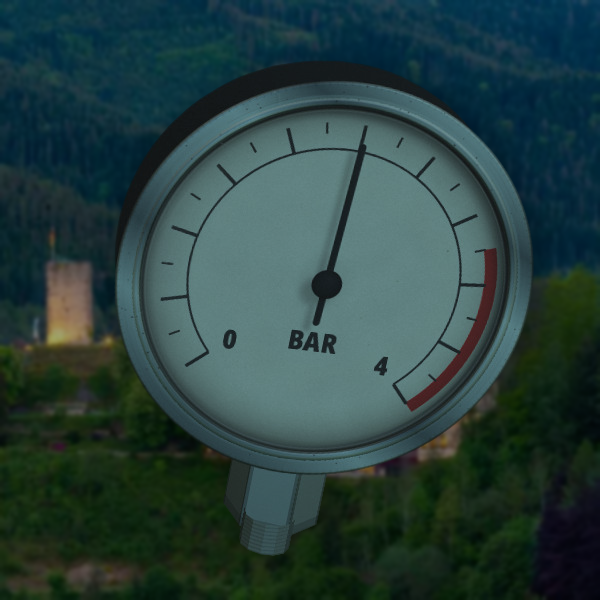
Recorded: 2 bar
